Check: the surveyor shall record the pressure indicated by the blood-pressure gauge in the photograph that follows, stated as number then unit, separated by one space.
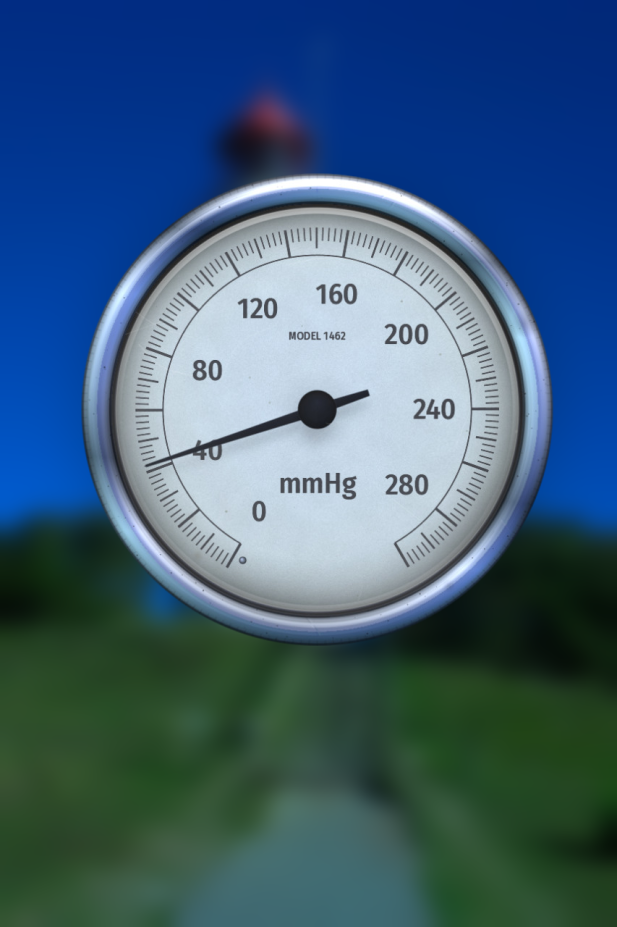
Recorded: 42 mmHg
